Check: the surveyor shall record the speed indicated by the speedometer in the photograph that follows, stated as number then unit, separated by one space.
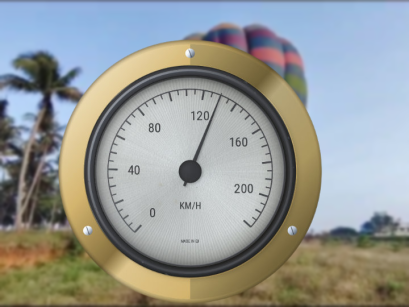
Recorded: 130 km/h
